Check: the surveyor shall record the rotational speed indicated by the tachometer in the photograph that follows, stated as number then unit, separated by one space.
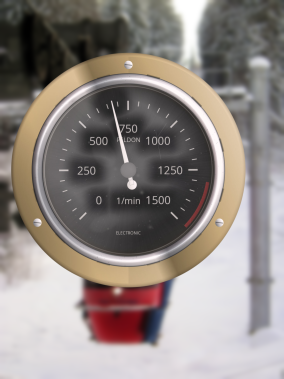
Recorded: 675 rpm
